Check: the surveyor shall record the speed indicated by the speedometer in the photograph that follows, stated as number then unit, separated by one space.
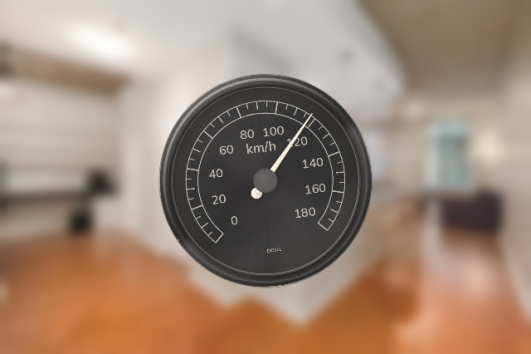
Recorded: 117.5 km/h
